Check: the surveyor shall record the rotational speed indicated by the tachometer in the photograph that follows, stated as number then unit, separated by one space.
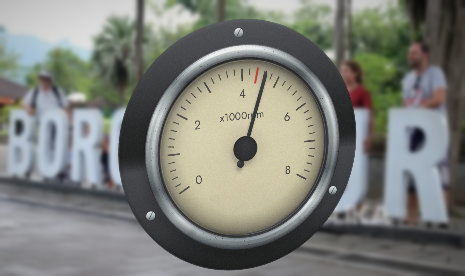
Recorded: 4600 rpm
